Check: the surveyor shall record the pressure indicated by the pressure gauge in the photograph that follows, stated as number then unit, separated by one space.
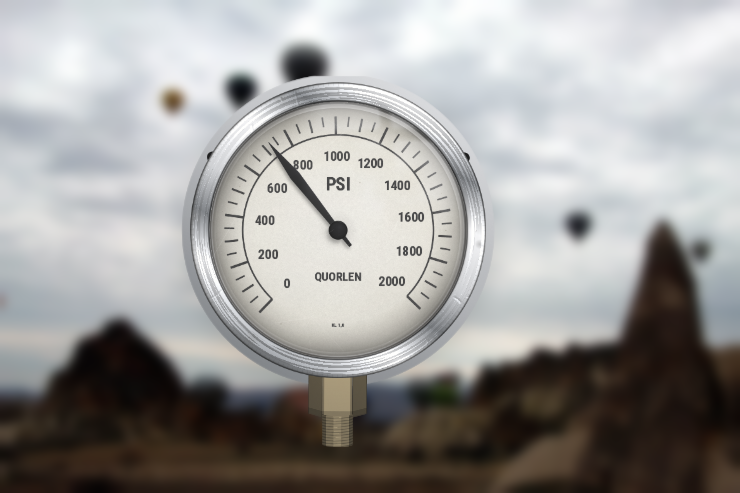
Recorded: 725 psi
